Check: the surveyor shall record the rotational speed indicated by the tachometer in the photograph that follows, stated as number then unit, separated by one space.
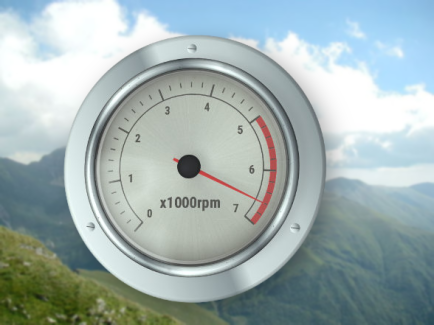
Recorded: 6600 rpm
